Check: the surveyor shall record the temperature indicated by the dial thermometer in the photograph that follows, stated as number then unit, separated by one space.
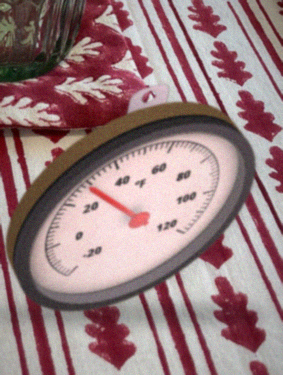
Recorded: 30 °F
